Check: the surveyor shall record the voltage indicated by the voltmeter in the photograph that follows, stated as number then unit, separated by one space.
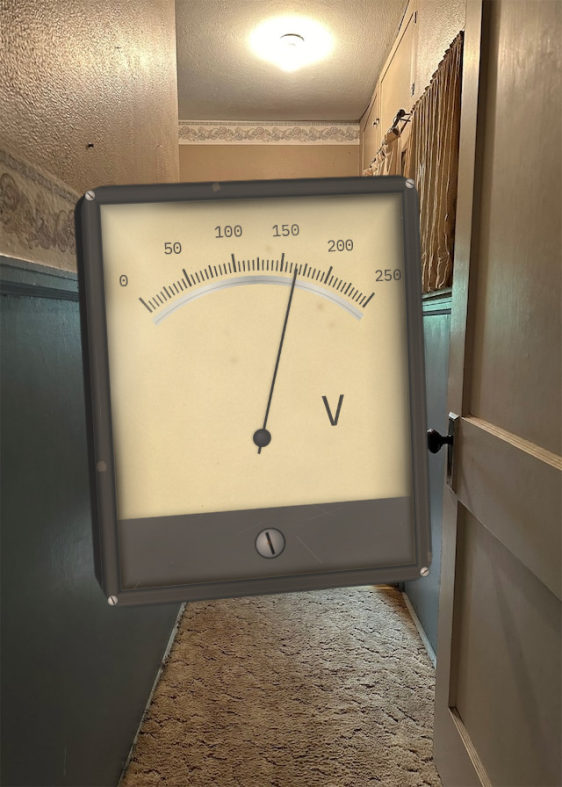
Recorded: 165 V
